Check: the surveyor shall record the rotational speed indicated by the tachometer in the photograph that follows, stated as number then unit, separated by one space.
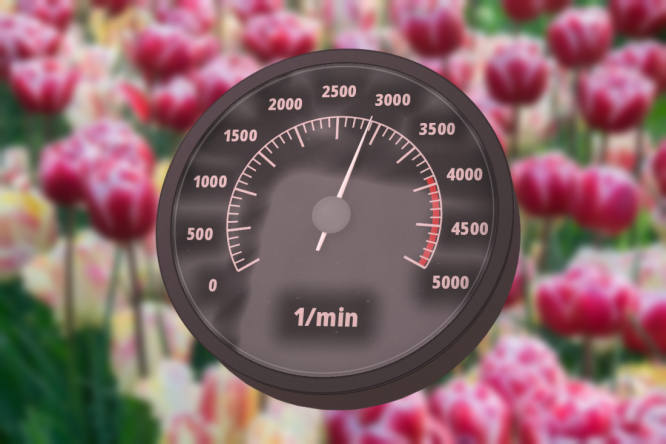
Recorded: 2900 rpm
